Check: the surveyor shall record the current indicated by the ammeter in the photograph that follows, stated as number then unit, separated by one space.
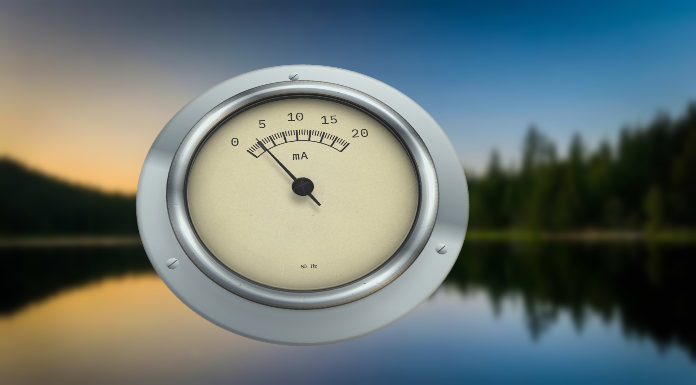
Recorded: 2.5 mA
